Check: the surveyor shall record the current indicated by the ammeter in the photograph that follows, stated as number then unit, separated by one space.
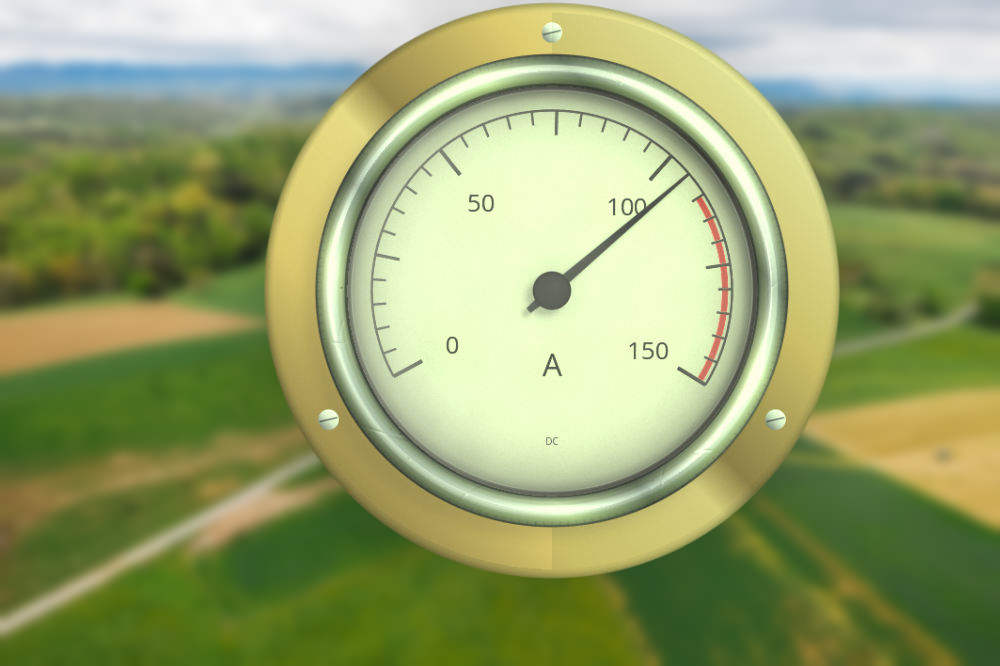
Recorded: 105 A
